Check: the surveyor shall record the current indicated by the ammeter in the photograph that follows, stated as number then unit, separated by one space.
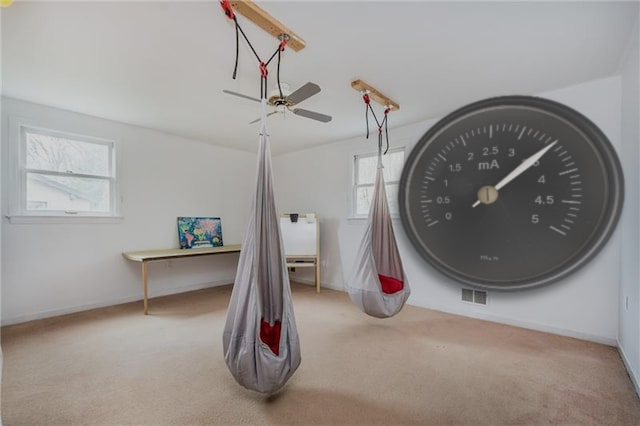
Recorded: 3.5 mA
